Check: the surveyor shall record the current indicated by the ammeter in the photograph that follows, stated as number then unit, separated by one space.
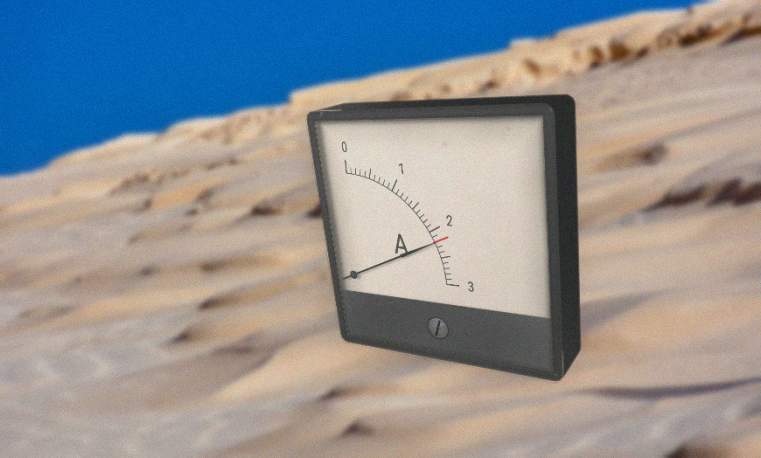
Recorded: 2.2 A
